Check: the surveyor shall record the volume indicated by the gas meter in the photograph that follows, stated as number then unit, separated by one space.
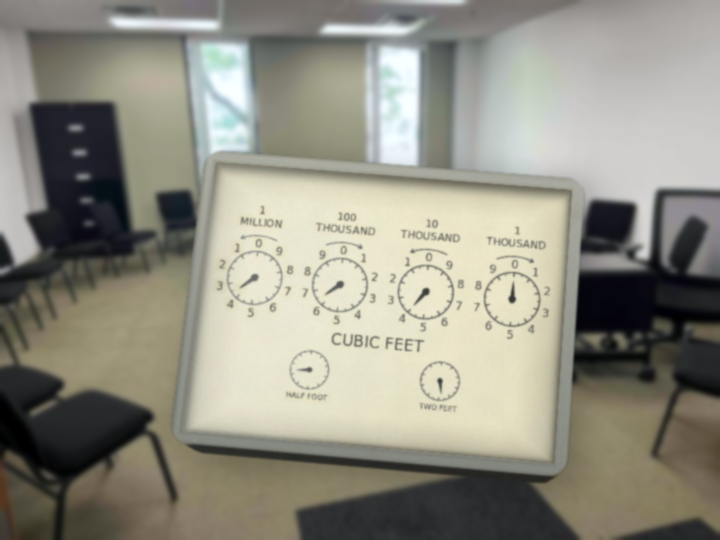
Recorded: 364000 ft³
